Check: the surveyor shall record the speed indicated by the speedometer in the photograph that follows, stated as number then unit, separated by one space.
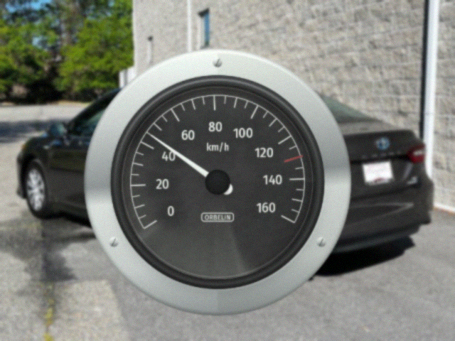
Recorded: 45 km/h
